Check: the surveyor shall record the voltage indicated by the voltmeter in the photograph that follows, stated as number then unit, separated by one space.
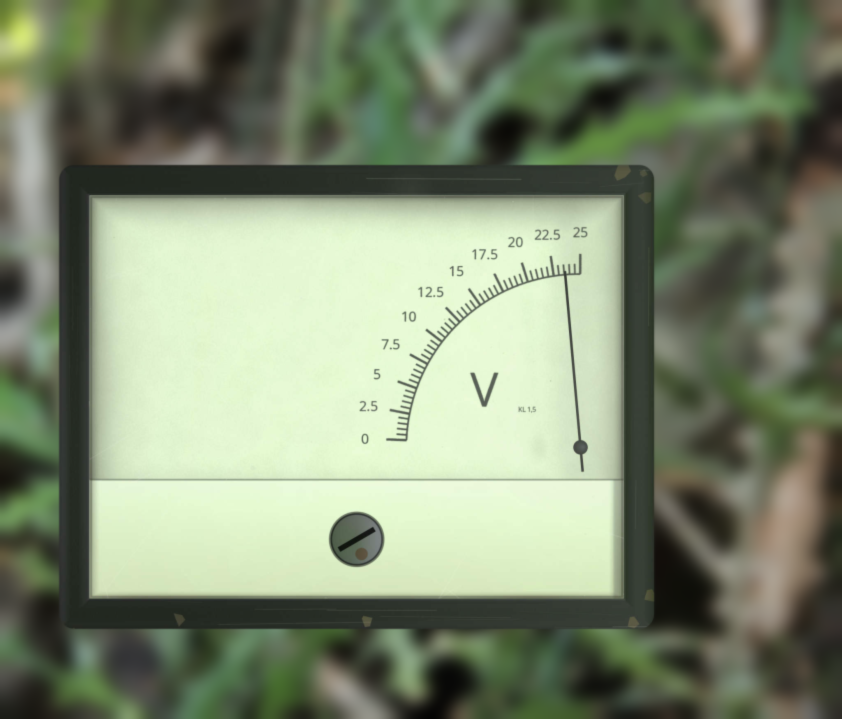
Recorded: 23.5 V
